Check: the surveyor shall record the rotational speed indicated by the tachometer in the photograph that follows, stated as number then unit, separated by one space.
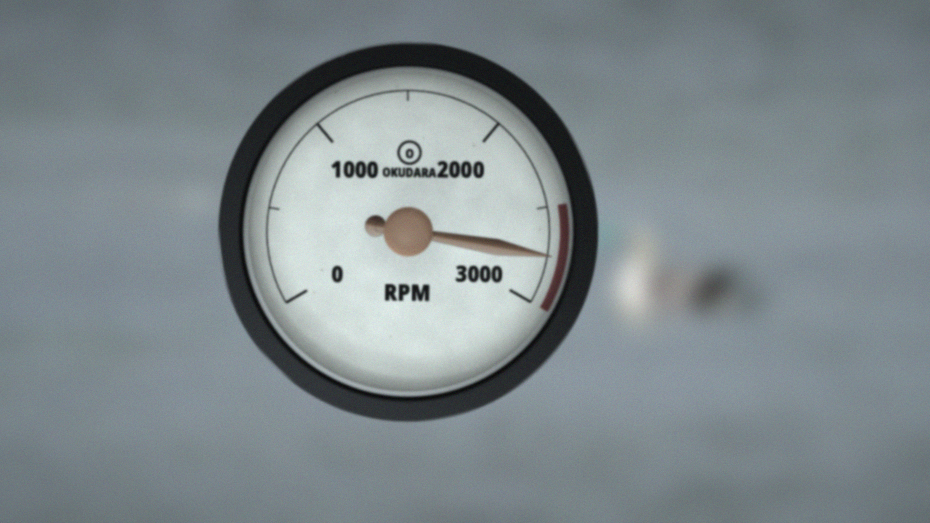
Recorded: 2750 rpm
